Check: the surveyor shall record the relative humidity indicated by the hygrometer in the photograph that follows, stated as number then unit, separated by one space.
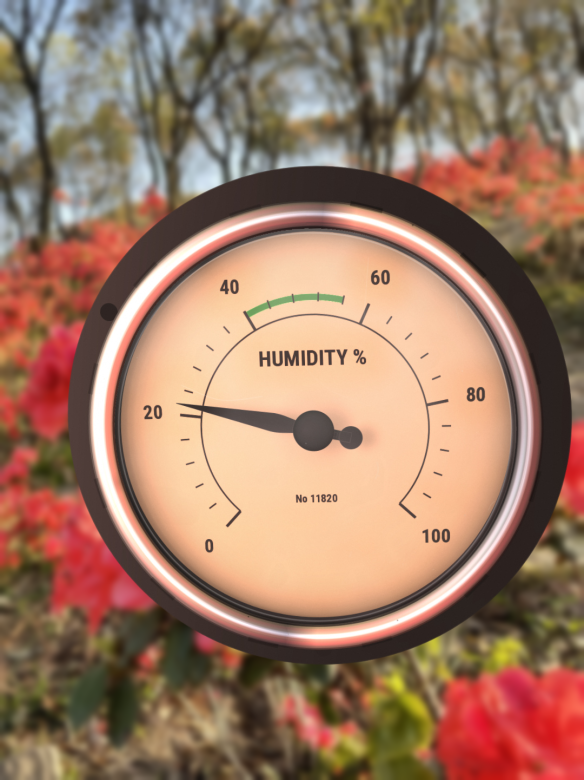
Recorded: 22 %
